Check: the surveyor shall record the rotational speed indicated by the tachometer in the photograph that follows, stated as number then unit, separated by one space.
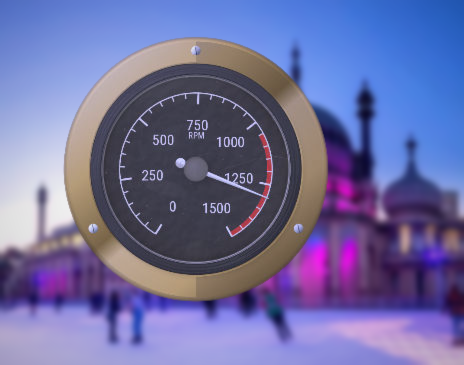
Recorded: 1300 rpm
